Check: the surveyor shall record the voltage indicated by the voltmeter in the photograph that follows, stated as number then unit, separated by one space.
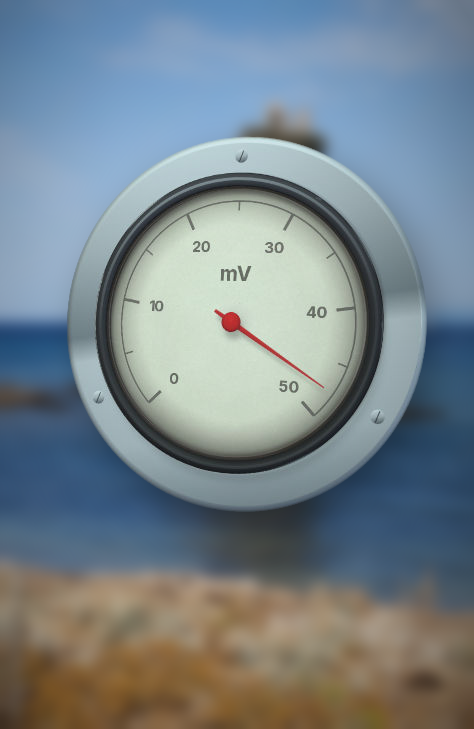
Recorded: 47.5 mV
